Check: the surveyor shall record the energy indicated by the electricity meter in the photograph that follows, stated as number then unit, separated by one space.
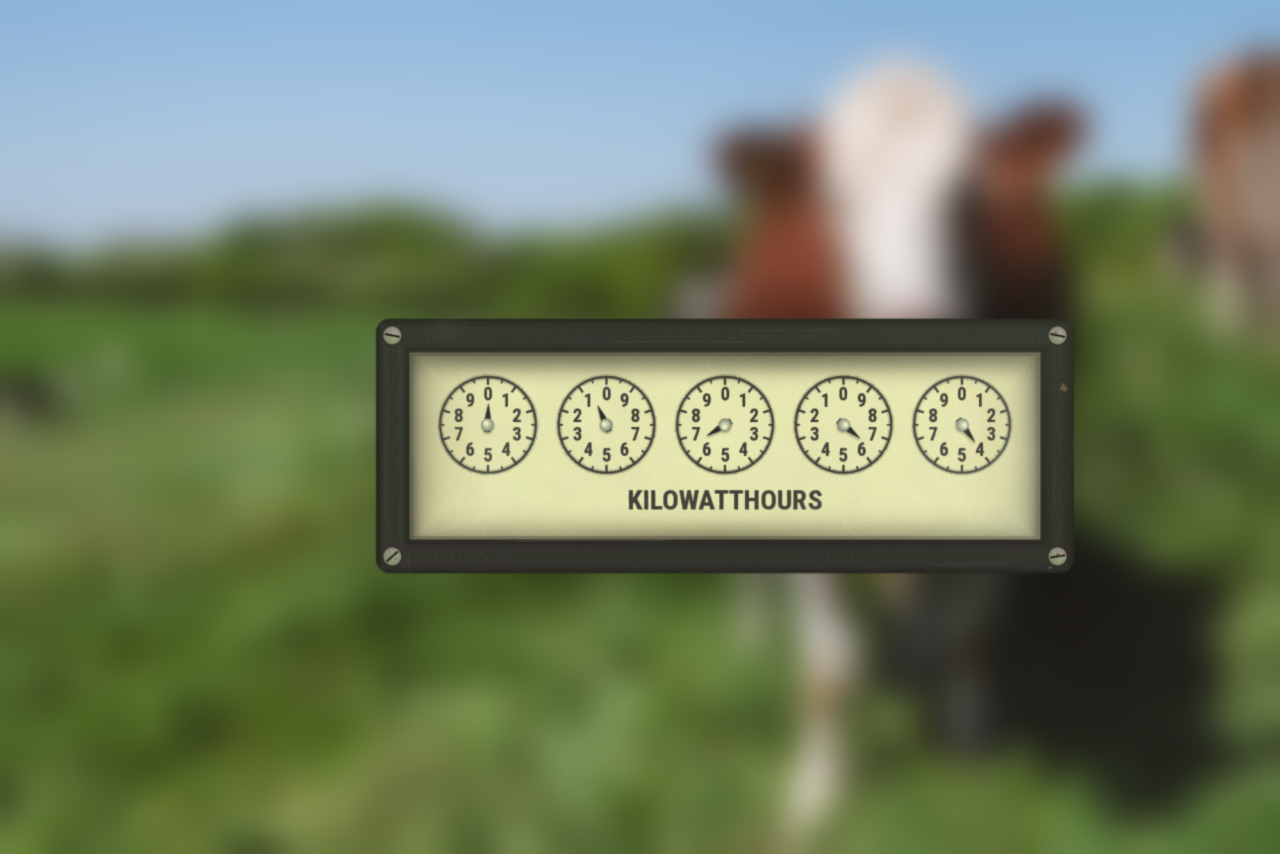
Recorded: 664 kWh
